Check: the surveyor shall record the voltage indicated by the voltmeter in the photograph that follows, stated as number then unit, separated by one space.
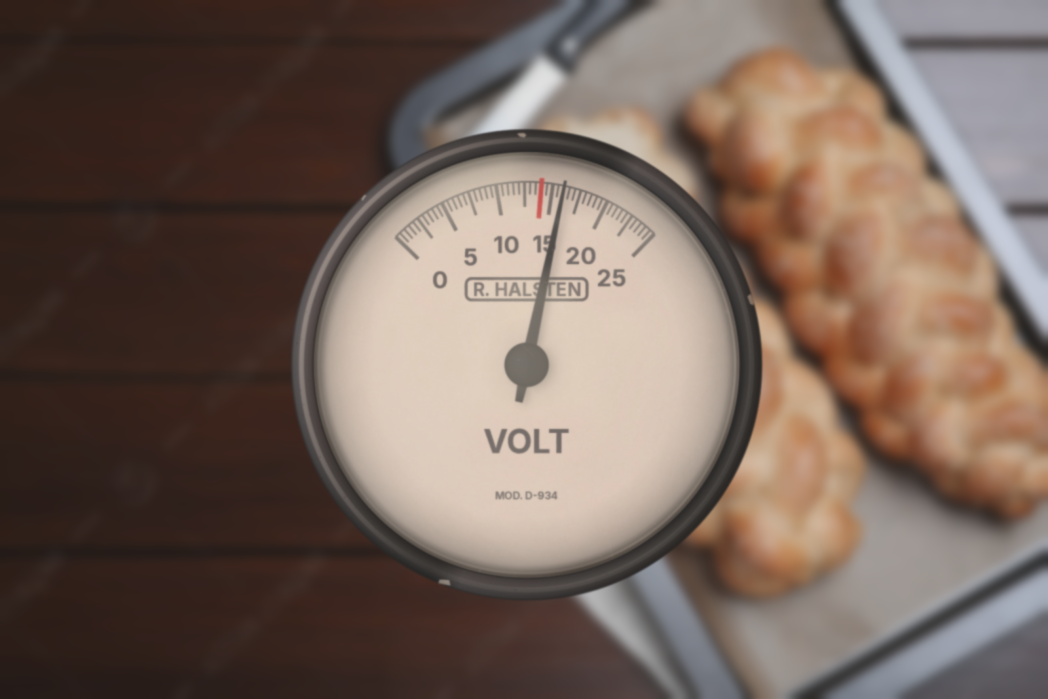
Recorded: 16 V
